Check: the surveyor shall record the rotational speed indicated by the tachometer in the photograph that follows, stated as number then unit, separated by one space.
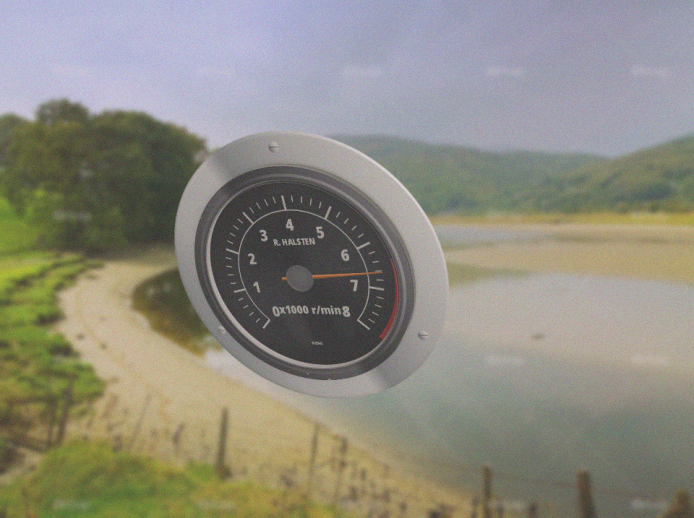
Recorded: 6600 rpm
